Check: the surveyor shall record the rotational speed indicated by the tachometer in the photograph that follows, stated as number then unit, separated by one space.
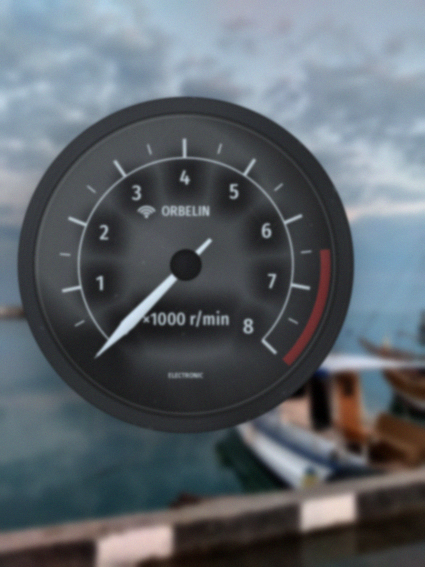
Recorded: 0 rpm
